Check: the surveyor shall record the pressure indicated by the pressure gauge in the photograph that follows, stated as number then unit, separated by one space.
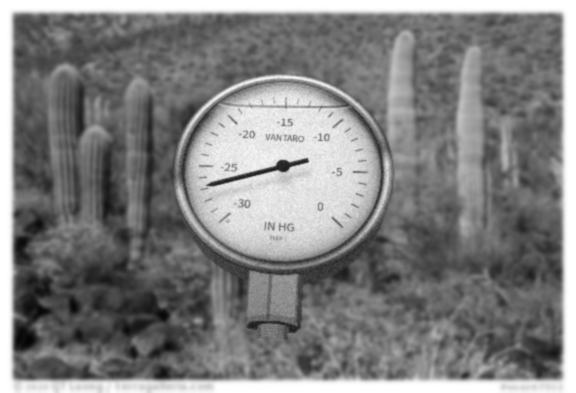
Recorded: -27 inHg
